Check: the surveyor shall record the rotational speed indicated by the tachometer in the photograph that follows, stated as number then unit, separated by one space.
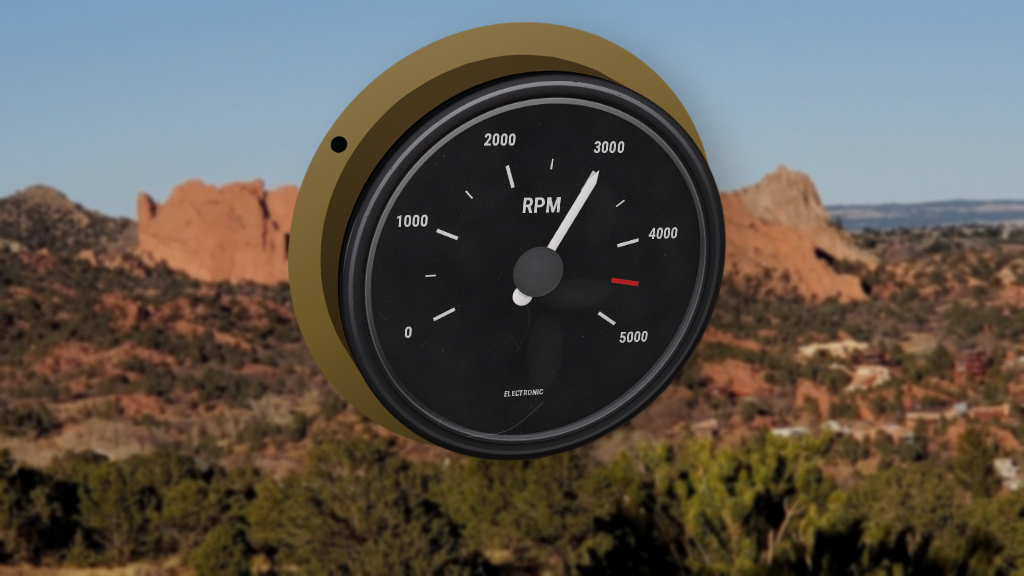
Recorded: 3000 rpm
